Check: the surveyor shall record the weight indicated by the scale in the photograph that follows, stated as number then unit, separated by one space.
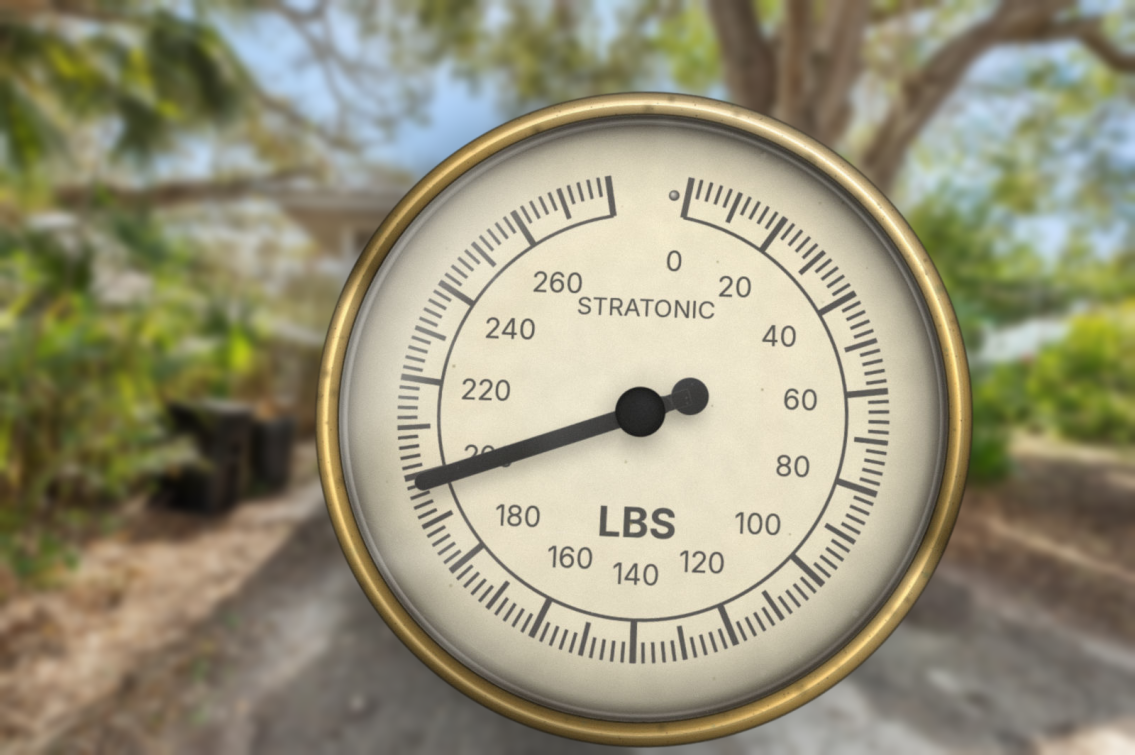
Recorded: 198 lb
